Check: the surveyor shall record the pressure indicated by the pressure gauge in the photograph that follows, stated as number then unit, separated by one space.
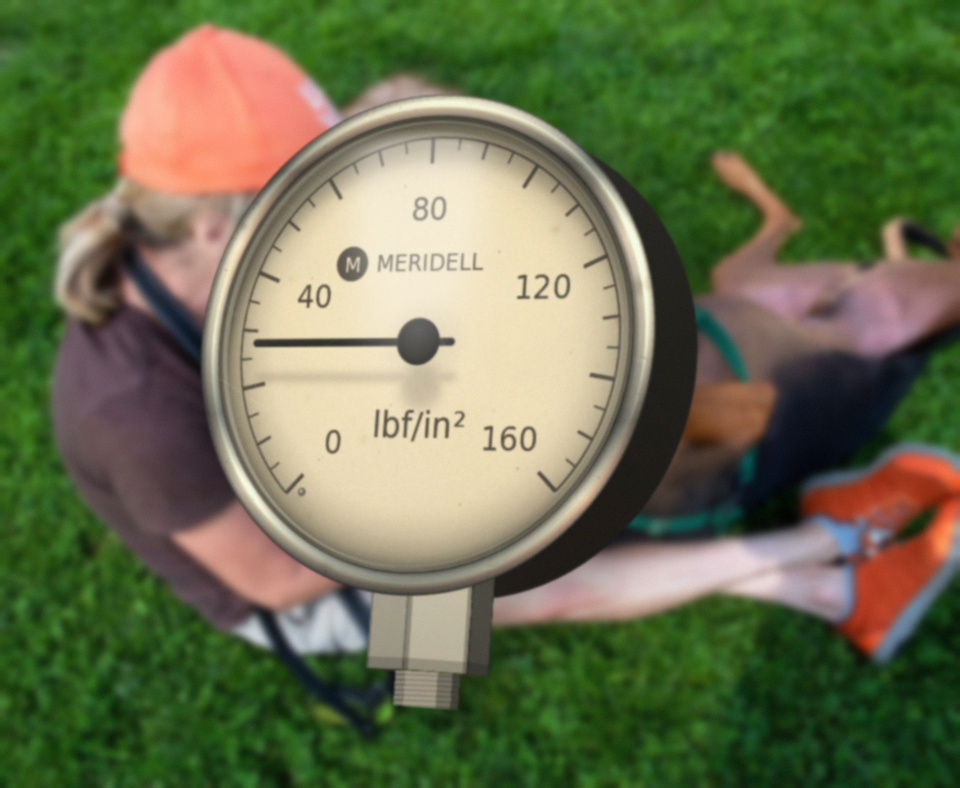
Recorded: 27.5 psi
